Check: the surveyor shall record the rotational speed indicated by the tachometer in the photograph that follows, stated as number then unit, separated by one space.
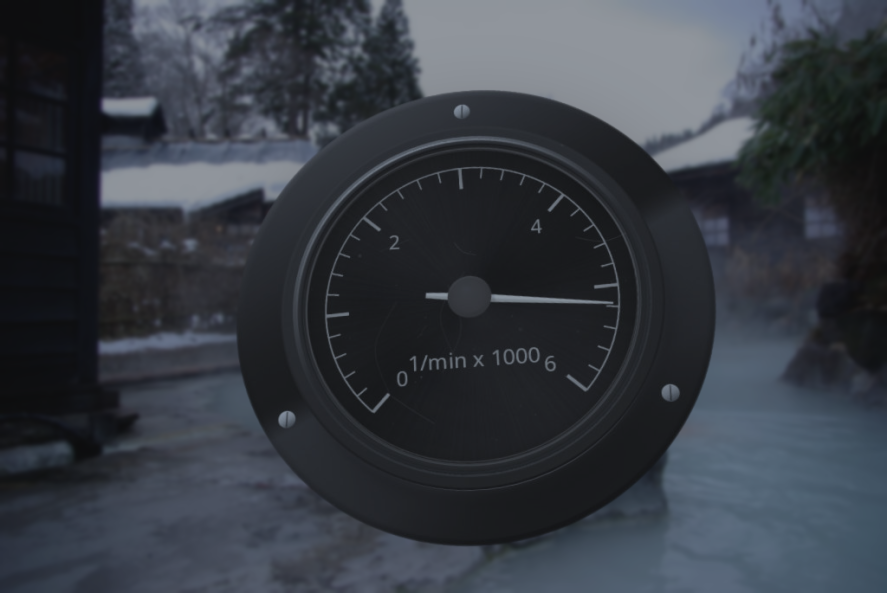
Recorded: 5200 rpm
